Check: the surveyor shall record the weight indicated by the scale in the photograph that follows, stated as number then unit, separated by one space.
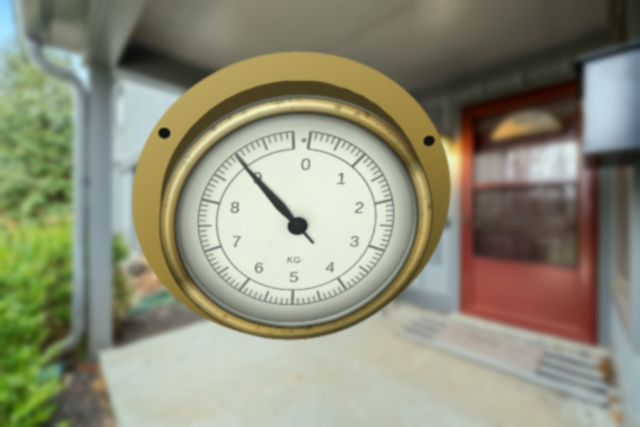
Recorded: 9 kg
